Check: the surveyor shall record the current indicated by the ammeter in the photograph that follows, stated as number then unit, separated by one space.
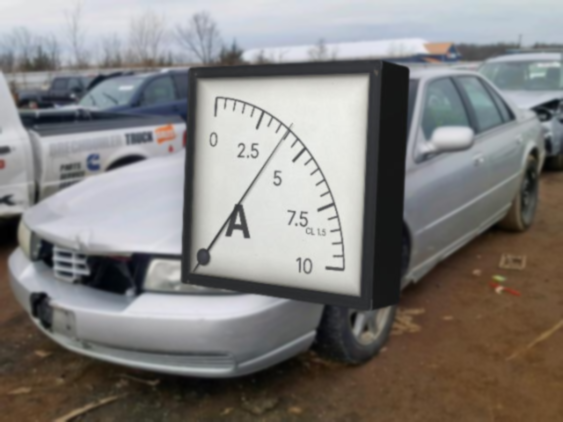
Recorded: 4 A
